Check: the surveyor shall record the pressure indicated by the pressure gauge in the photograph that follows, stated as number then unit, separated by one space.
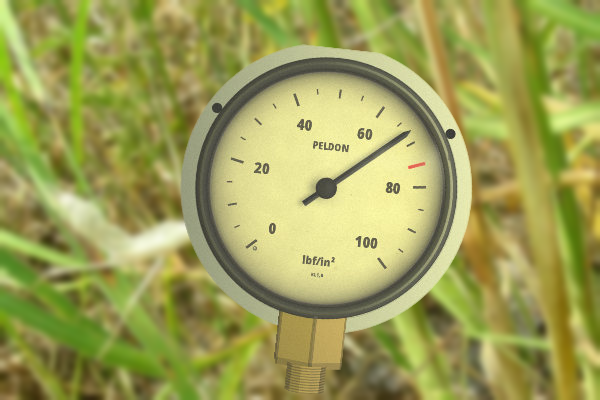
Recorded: 67.5 psi
